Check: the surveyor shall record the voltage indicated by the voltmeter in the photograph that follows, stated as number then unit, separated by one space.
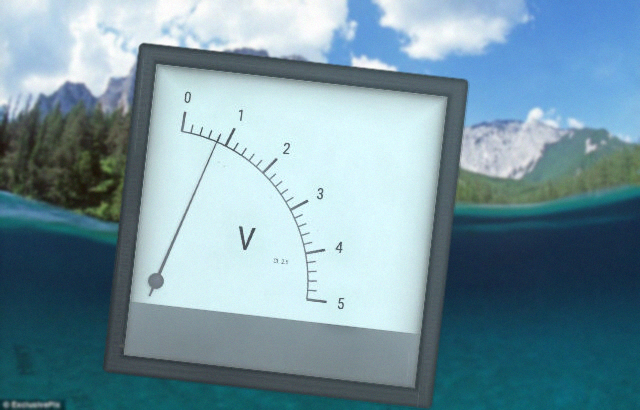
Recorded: 0.8 V
